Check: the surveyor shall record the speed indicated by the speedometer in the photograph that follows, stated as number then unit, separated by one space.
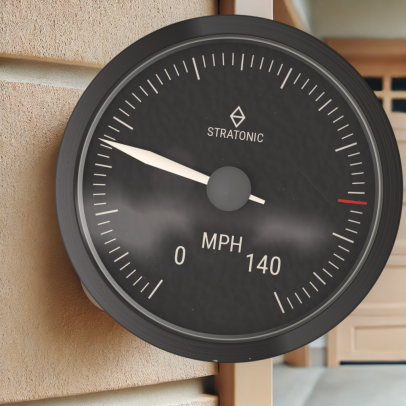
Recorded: 35 mph
